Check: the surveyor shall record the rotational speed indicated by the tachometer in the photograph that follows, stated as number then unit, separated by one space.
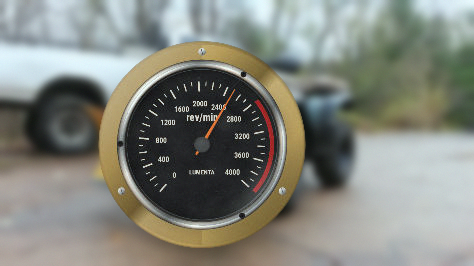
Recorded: 2500 rpm
